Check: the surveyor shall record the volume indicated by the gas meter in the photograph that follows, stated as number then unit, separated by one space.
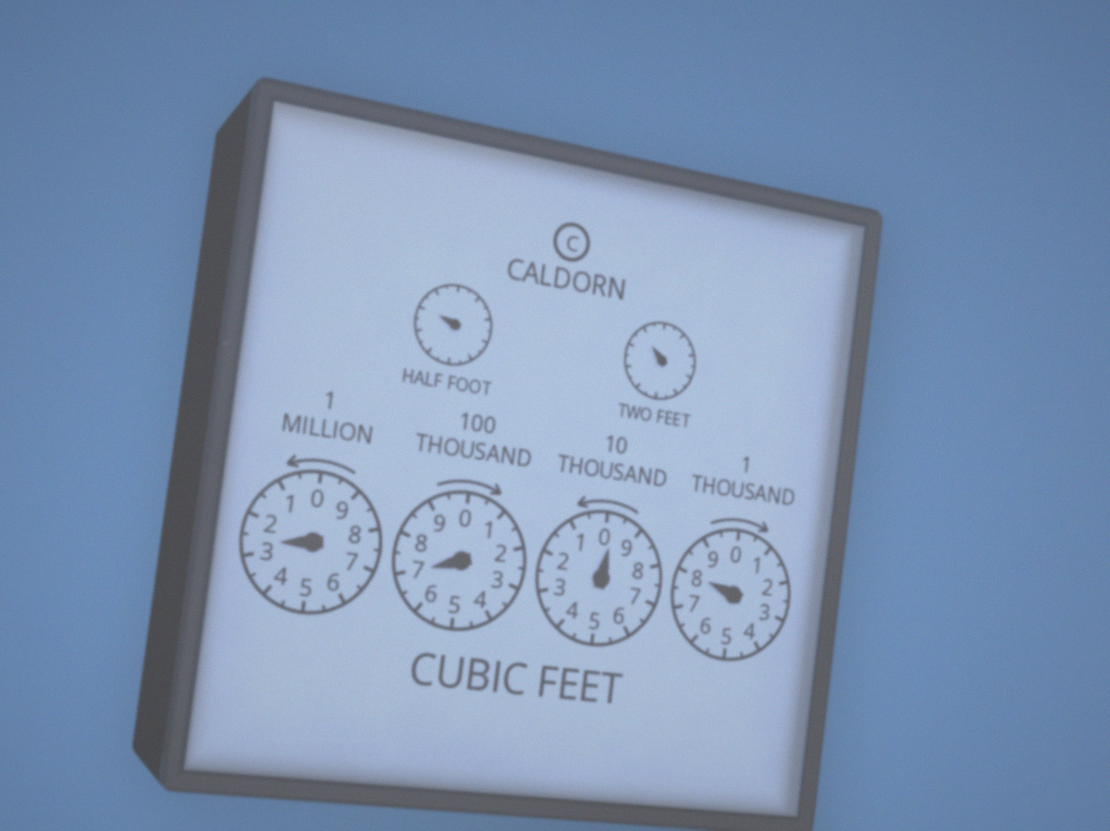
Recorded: 269800 ft³
